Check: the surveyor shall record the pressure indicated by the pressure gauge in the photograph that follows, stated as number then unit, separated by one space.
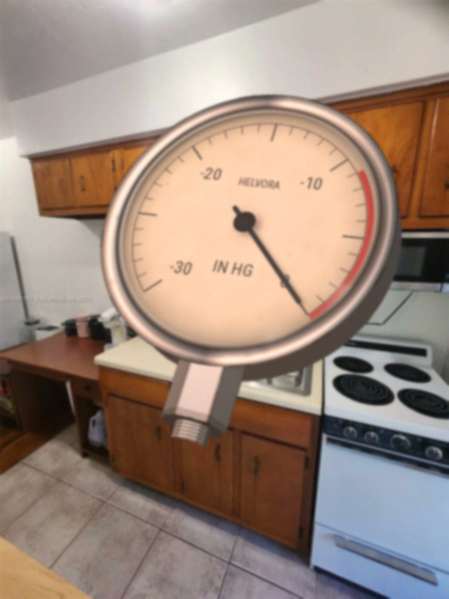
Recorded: 0 inHg
